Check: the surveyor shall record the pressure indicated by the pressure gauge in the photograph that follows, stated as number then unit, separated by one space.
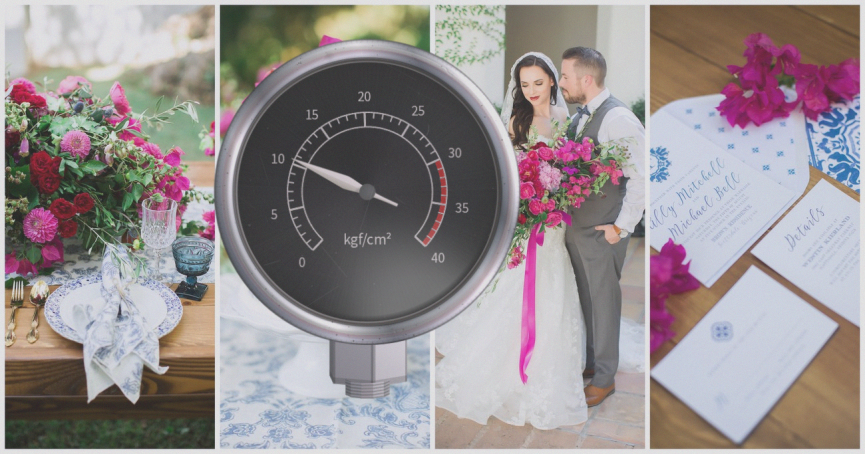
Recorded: 10.5 kg/cm²
